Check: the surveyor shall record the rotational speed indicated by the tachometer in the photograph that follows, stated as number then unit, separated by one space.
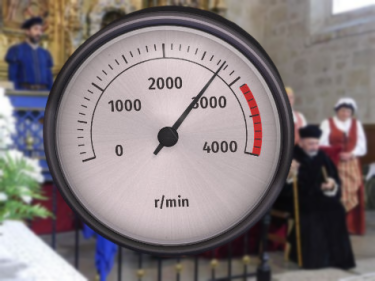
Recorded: 2750 rpm
